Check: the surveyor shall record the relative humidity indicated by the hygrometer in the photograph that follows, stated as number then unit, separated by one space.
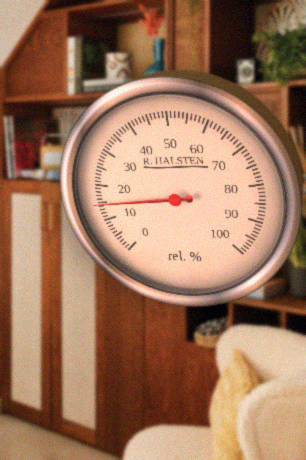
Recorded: 15 %
